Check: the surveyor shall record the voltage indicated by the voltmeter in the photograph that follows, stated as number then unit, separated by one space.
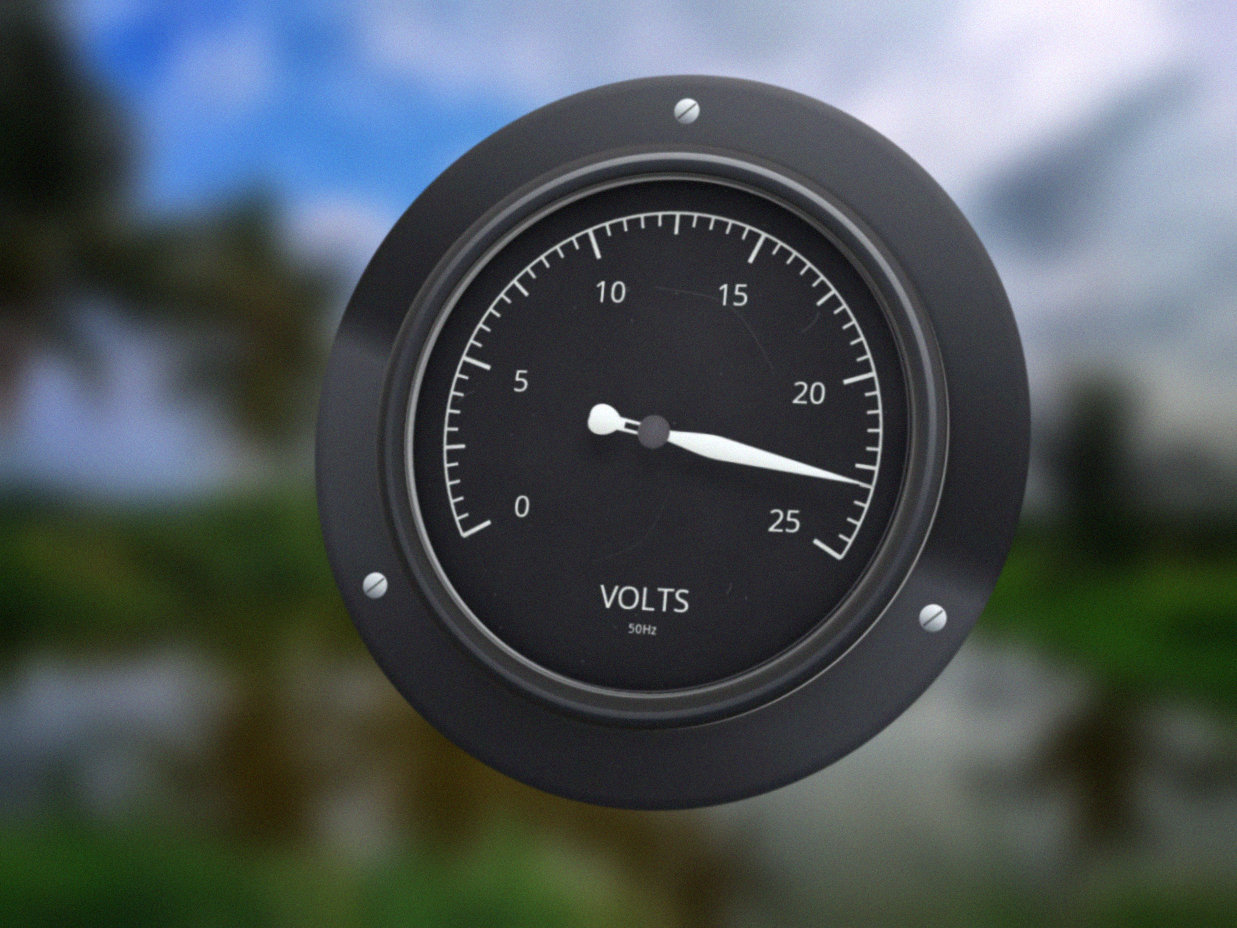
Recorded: 23 V
